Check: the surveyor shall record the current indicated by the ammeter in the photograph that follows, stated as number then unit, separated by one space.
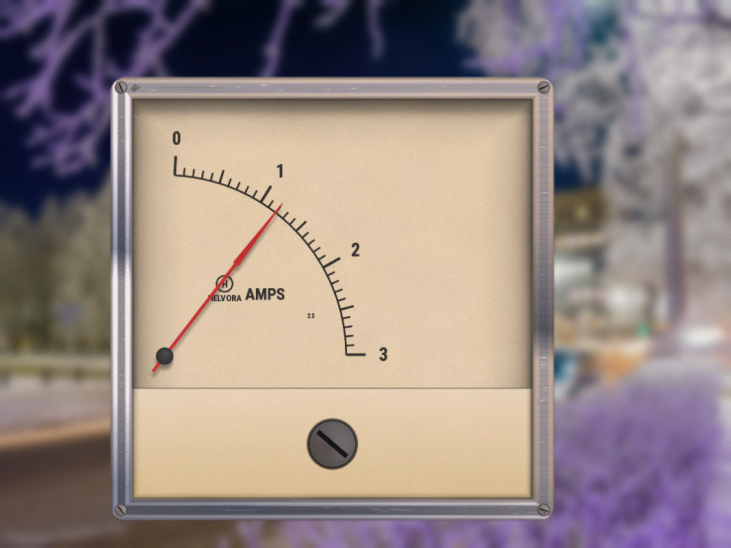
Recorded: 1.2 A
